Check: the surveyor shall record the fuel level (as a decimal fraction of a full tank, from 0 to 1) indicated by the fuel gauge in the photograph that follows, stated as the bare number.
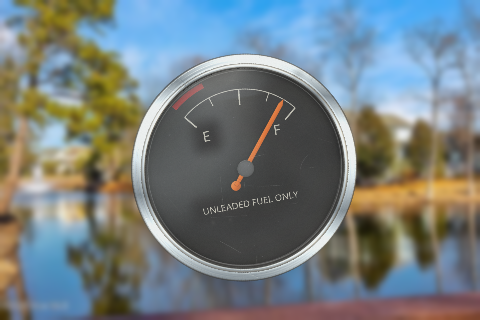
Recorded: 0.875
